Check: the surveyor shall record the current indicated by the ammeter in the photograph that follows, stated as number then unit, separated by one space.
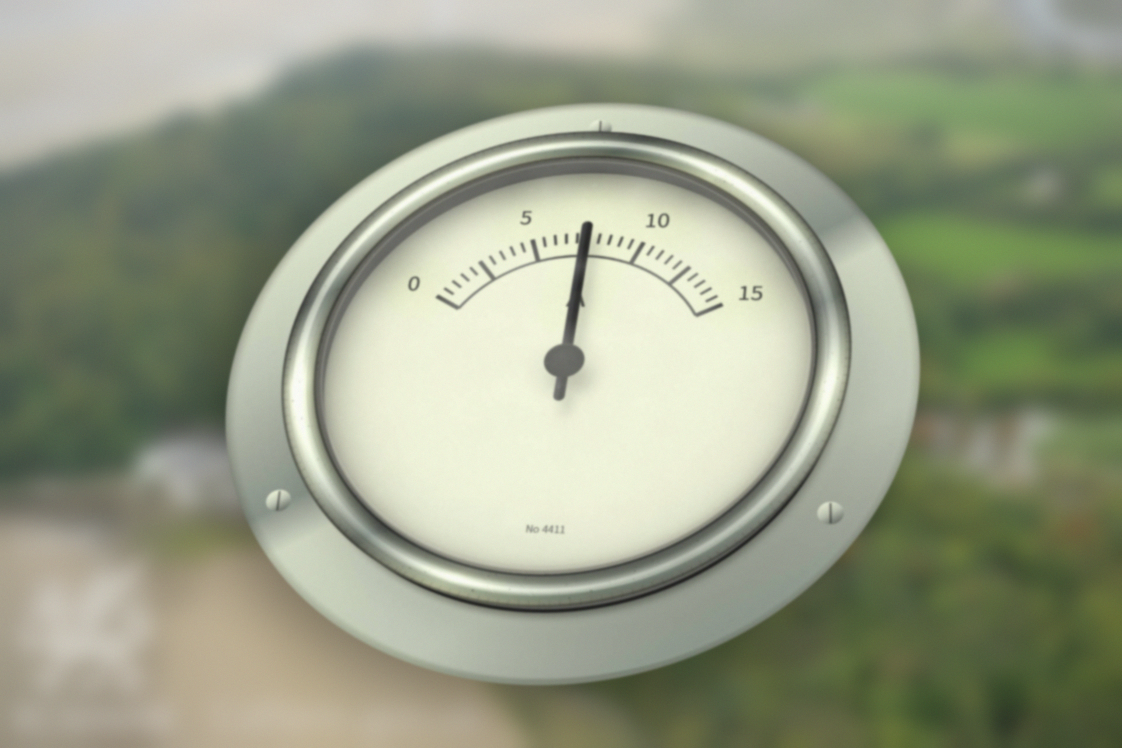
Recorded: 7.5 A
